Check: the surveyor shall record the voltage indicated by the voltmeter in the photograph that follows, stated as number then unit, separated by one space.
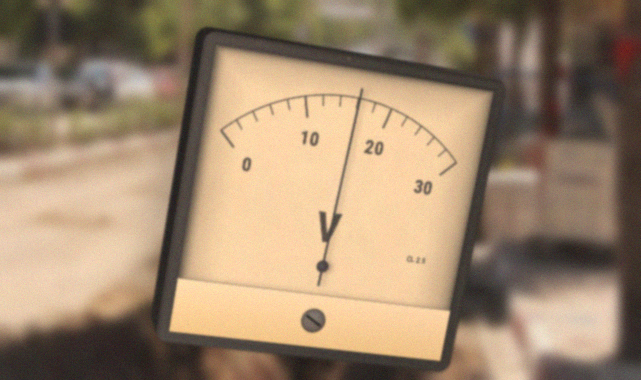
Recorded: 16 V
